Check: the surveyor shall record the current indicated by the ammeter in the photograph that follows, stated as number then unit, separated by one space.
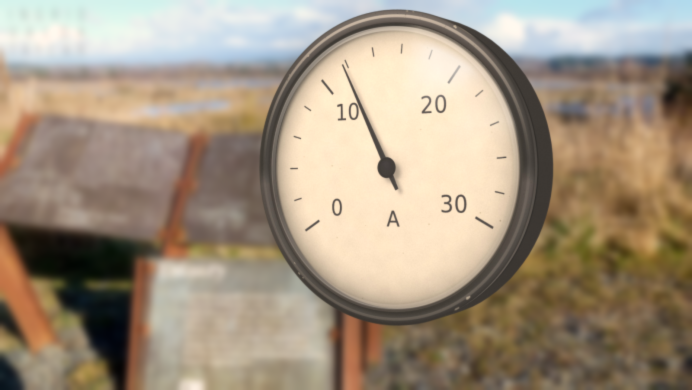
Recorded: 12 A
